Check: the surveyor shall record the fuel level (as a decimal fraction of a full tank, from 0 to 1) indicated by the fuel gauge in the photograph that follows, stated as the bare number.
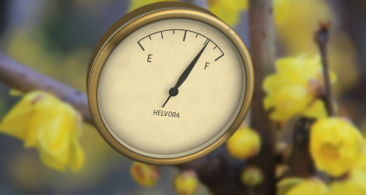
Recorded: 0.75
